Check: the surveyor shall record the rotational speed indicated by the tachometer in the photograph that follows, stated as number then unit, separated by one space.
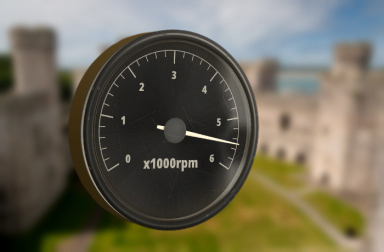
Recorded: 5500 rpm
